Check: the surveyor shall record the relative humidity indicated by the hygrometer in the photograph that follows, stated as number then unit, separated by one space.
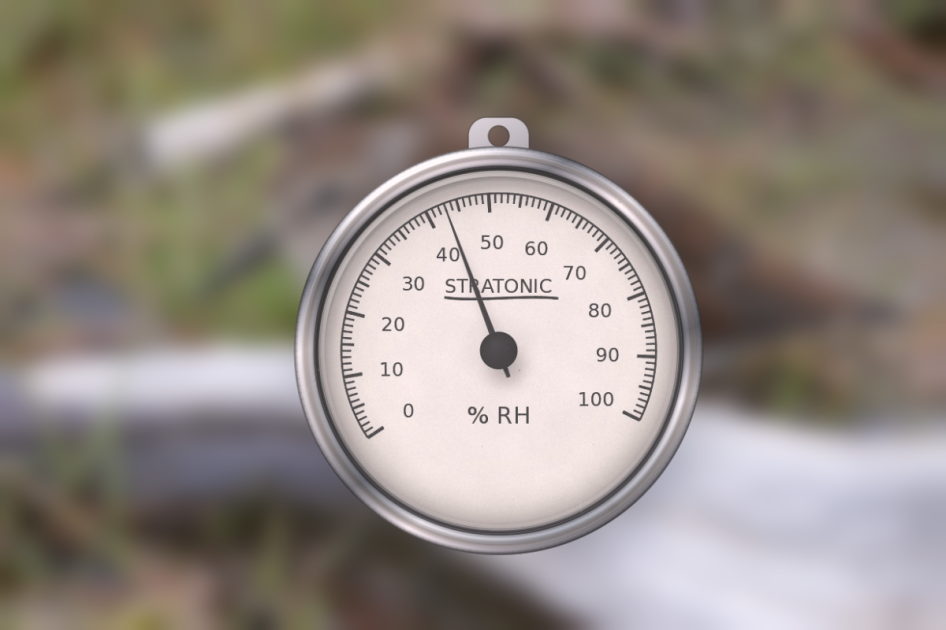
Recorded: 43 %
